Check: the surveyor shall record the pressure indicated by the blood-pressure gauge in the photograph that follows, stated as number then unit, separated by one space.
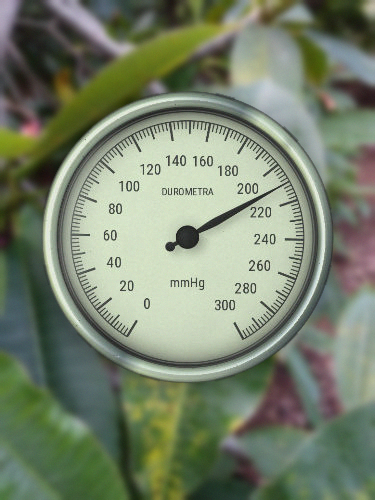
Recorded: 210 mmHg
